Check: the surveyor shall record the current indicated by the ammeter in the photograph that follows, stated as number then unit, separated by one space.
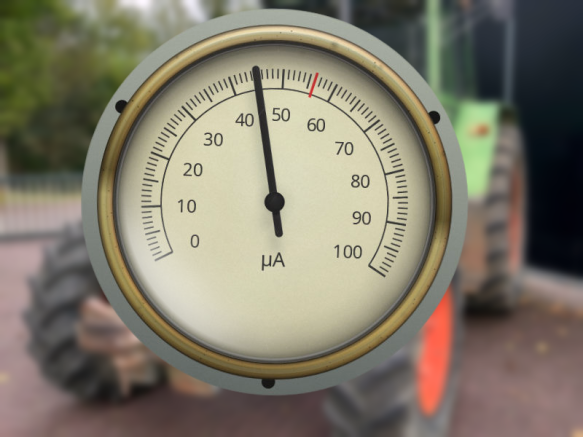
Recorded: 45 µA
